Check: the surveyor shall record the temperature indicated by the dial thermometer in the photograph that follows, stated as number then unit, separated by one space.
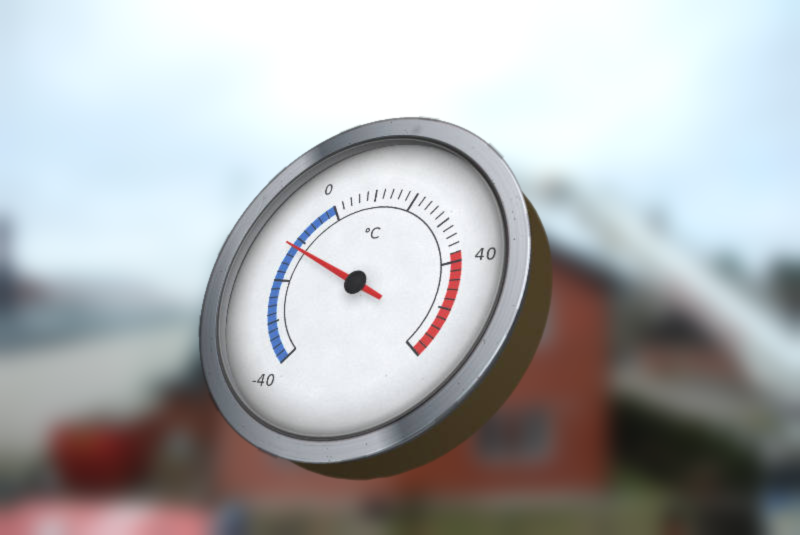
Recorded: -12 °C
